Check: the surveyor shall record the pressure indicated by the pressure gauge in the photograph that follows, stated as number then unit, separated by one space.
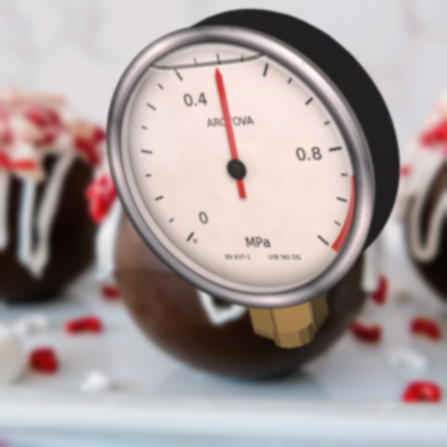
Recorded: 0.5 MPa
